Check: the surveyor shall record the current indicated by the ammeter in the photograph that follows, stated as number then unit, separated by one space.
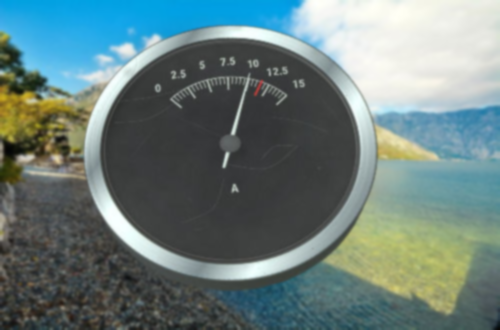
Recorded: 10 A
